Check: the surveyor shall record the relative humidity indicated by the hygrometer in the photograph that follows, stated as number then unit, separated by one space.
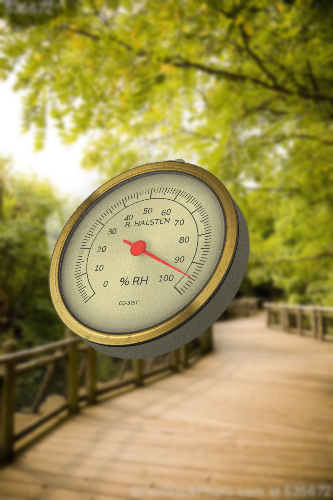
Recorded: 95 %
